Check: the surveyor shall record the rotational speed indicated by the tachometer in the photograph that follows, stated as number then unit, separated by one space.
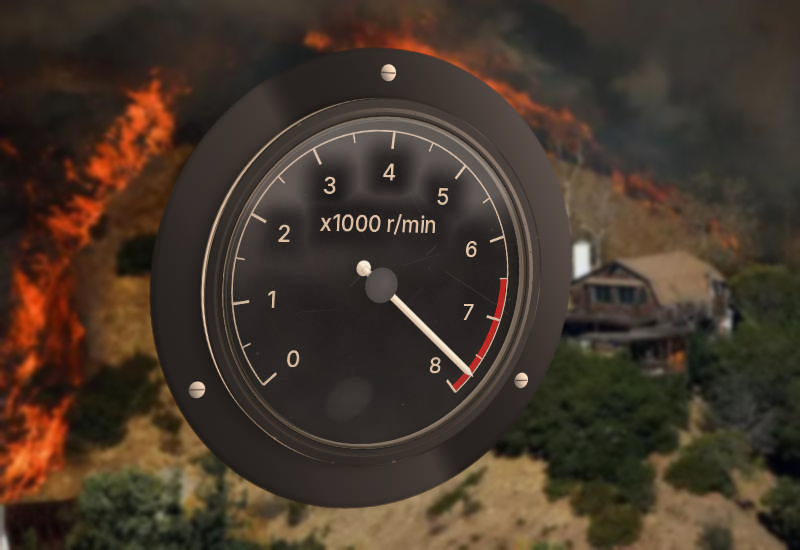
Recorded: 7750 rpm
